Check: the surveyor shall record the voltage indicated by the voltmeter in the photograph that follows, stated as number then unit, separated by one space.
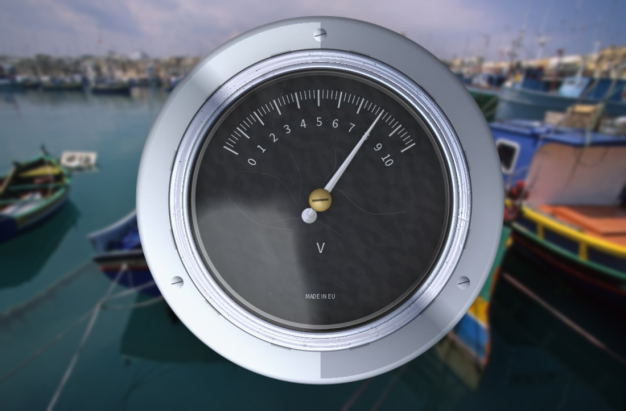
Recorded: 8 V
